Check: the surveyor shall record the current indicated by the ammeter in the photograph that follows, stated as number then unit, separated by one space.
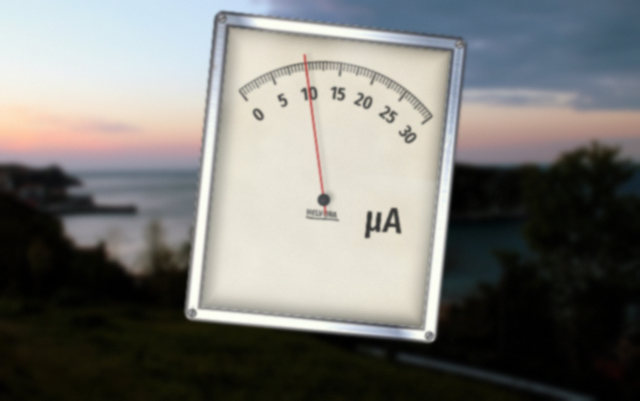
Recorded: 10 µA
